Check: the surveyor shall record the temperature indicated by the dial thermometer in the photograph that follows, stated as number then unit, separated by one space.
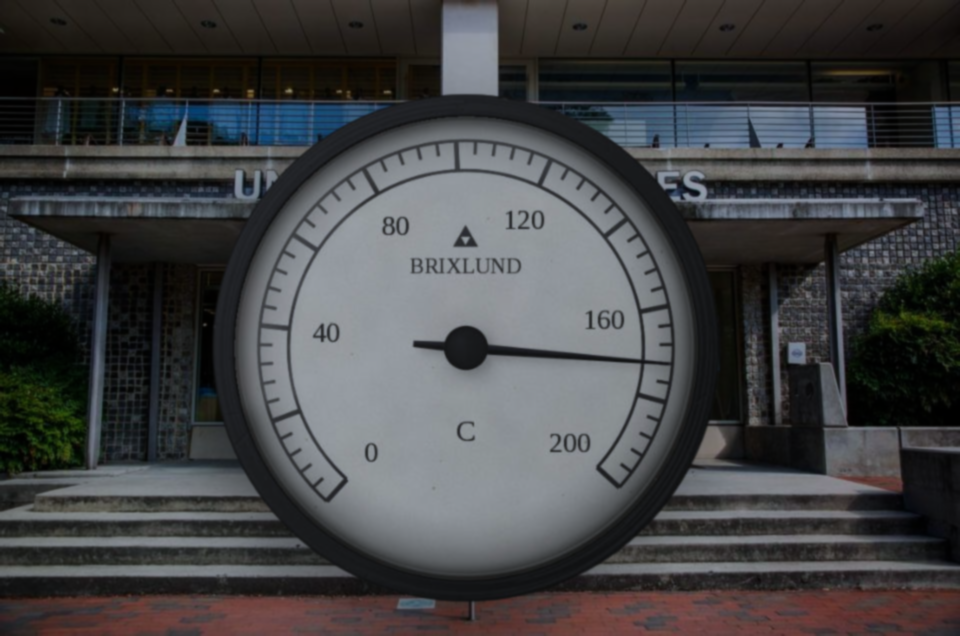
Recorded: 172 °C
